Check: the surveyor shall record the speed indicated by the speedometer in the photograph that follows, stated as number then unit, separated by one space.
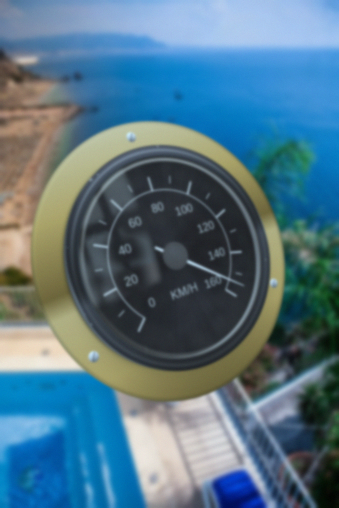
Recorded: 155 km/h
